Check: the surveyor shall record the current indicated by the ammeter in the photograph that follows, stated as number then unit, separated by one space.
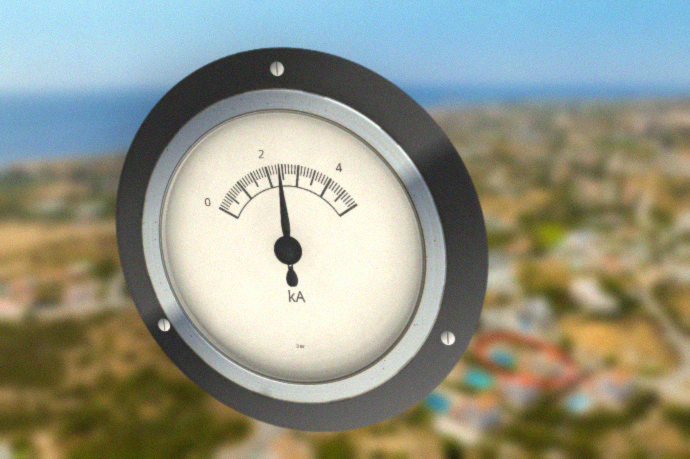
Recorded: 2.5 kA
